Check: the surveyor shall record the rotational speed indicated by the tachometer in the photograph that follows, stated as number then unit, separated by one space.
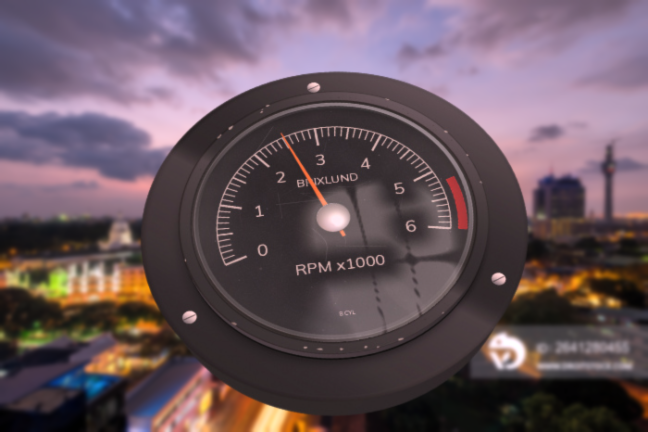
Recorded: 2500 rpm
